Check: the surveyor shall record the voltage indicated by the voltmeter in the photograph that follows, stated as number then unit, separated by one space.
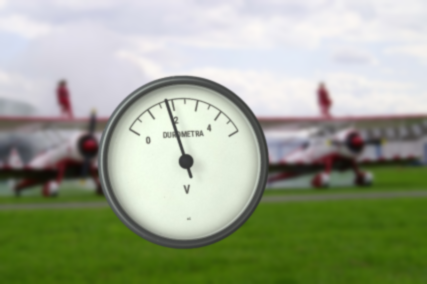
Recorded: 1.75 V
